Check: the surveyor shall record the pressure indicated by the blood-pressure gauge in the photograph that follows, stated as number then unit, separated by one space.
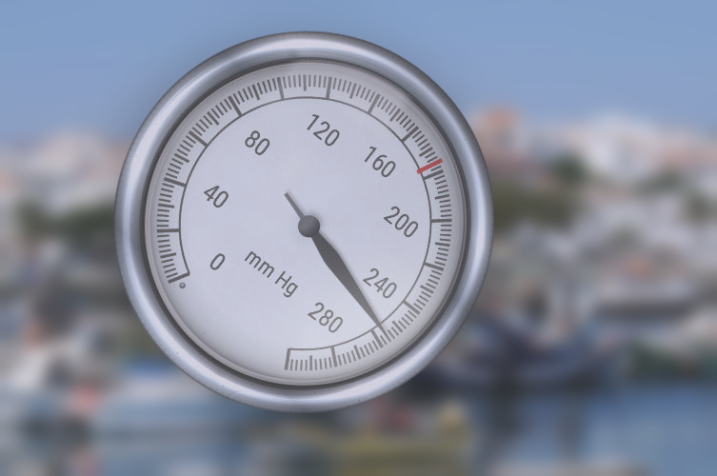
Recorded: 256 mmHg
